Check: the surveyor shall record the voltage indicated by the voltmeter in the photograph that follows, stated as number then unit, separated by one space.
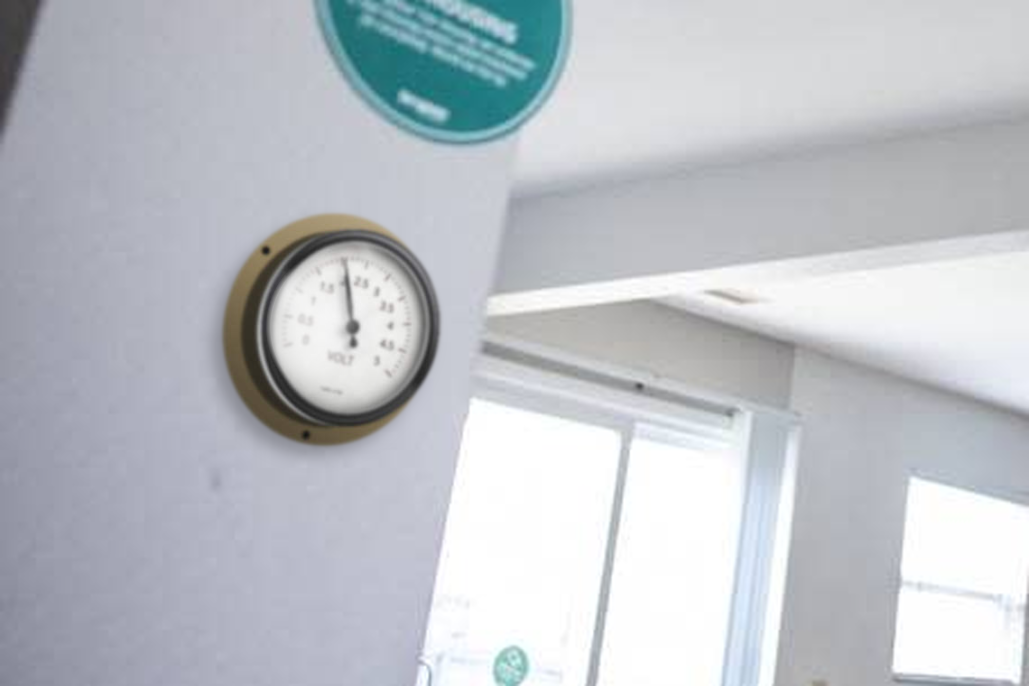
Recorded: 2 V
